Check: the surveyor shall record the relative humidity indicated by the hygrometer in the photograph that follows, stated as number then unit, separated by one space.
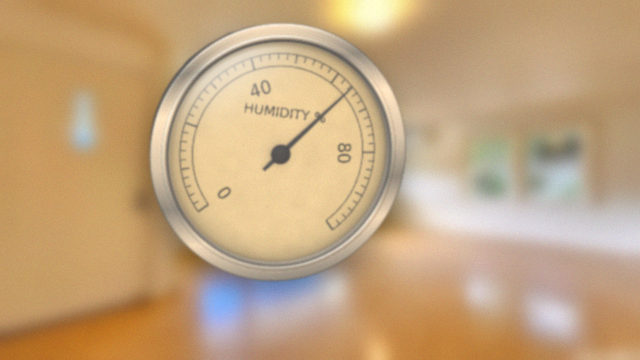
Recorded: 64 %
